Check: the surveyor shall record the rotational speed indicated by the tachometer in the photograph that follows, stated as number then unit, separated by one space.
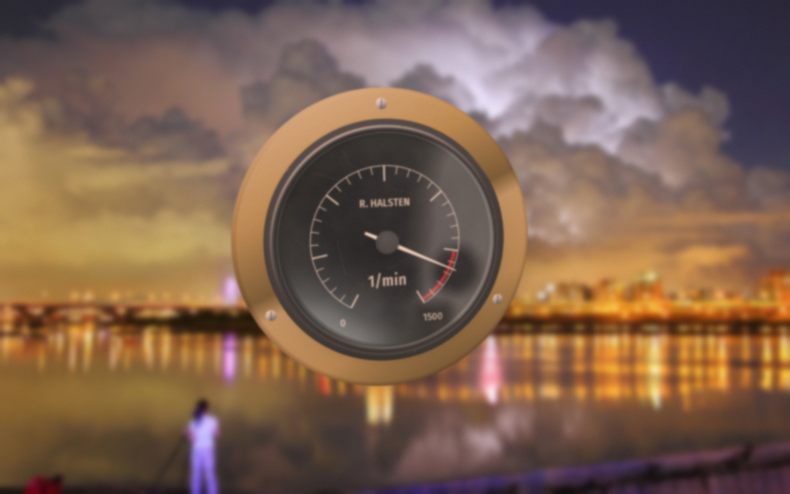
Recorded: 1325 rpm
